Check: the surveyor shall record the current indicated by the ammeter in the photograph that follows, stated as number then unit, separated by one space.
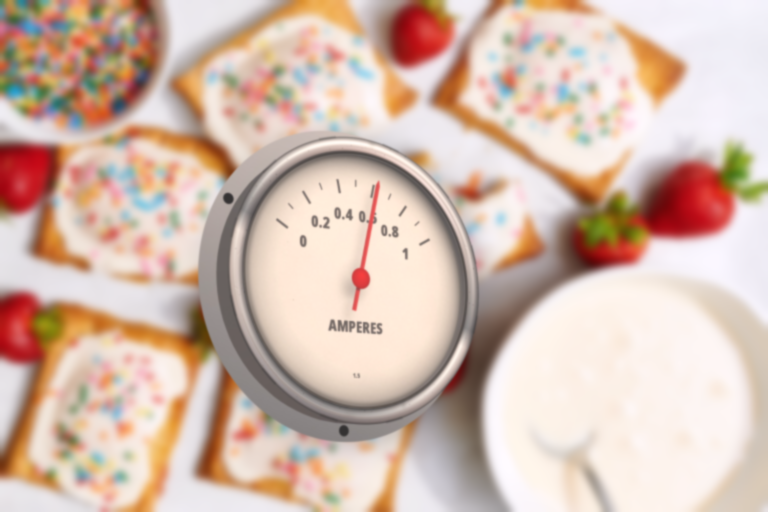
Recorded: 0.6 A
